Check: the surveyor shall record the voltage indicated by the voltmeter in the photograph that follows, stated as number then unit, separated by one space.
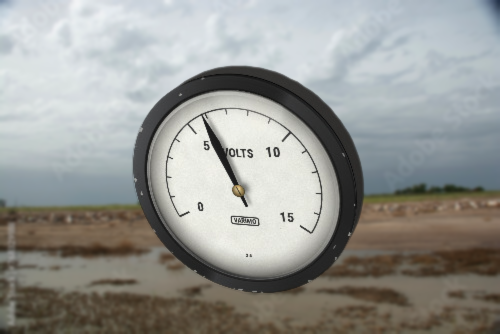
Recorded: 6 V
